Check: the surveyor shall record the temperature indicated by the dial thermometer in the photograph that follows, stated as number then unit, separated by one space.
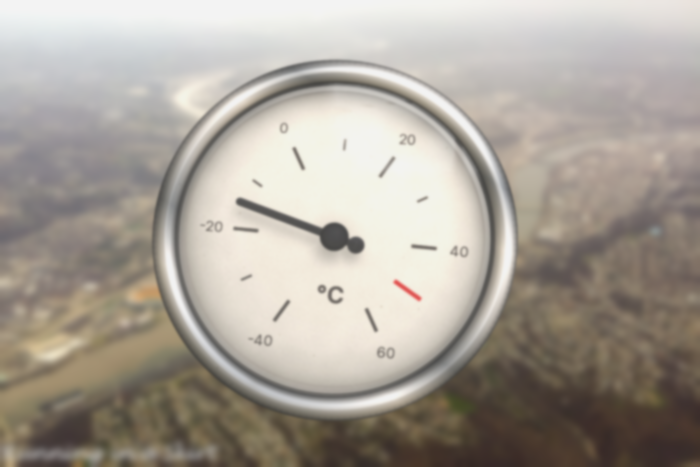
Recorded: -15 °C
